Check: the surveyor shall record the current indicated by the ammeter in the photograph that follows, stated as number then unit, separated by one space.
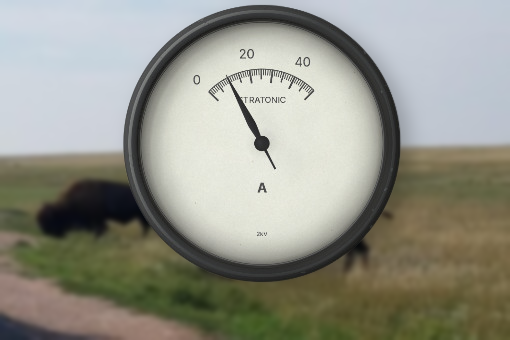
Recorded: 10 A
